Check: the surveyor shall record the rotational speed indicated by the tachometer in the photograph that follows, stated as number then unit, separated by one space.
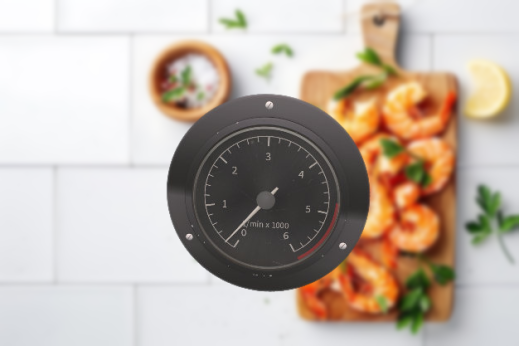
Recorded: 200 rpm
